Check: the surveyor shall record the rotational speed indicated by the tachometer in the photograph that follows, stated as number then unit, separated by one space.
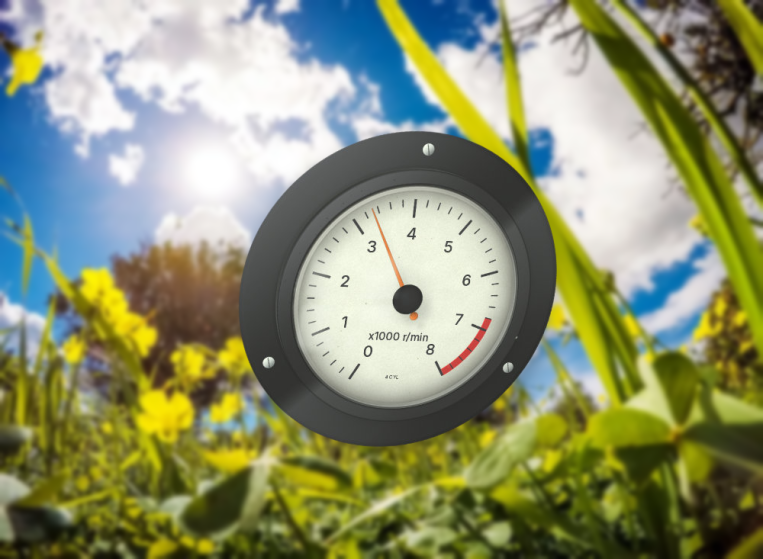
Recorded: 3300 rpm
